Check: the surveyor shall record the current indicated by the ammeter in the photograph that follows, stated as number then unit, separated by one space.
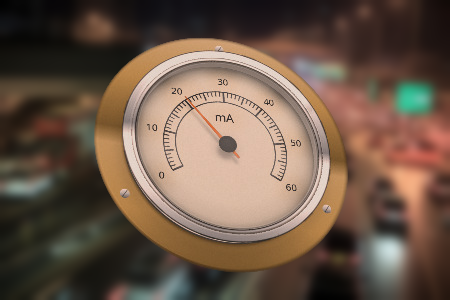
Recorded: 20 mA
